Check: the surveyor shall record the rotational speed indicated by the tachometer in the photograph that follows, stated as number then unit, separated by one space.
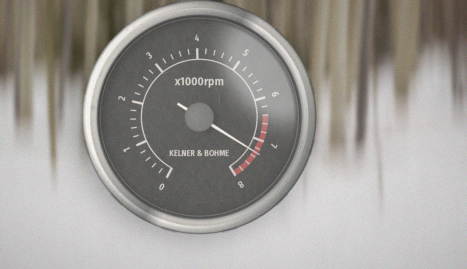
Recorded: 7300 rpm
